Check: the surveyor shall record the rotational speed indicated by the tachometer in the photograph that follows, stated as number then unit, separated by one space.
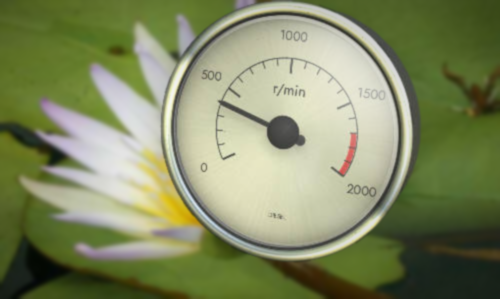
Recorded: 400 rpm
